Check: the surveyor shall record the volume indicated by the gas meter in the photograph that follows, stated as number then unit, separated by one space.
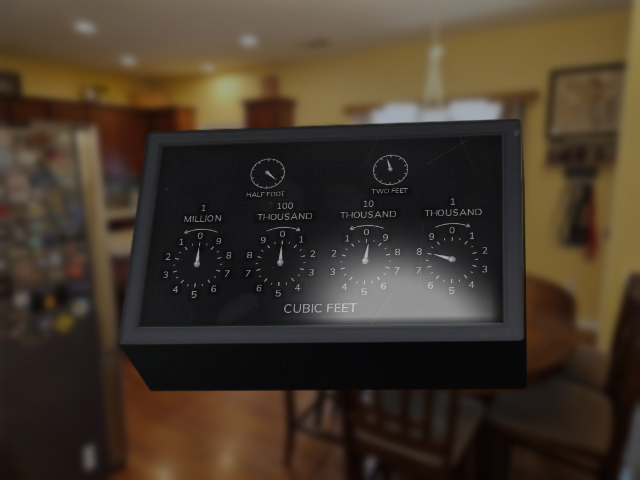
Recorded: 999800 ft³
